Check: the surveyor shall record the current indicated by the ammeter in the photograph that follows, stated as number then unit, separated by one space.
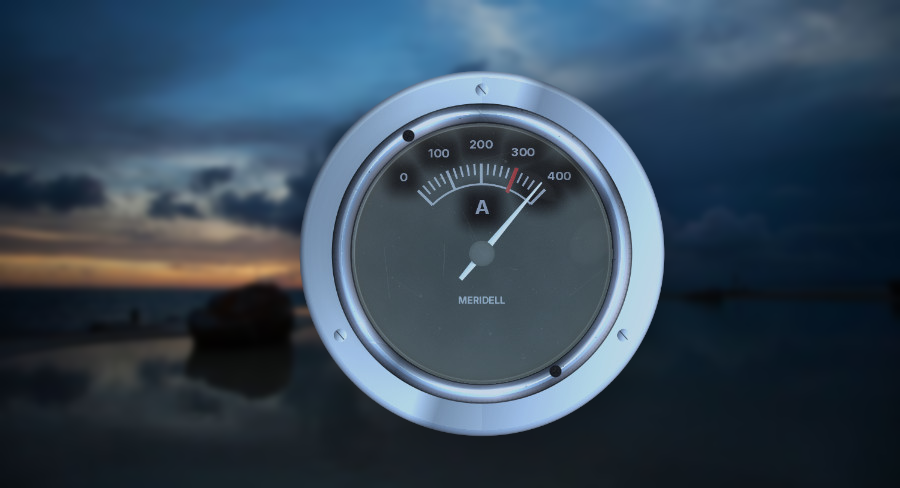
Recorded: 380 A
